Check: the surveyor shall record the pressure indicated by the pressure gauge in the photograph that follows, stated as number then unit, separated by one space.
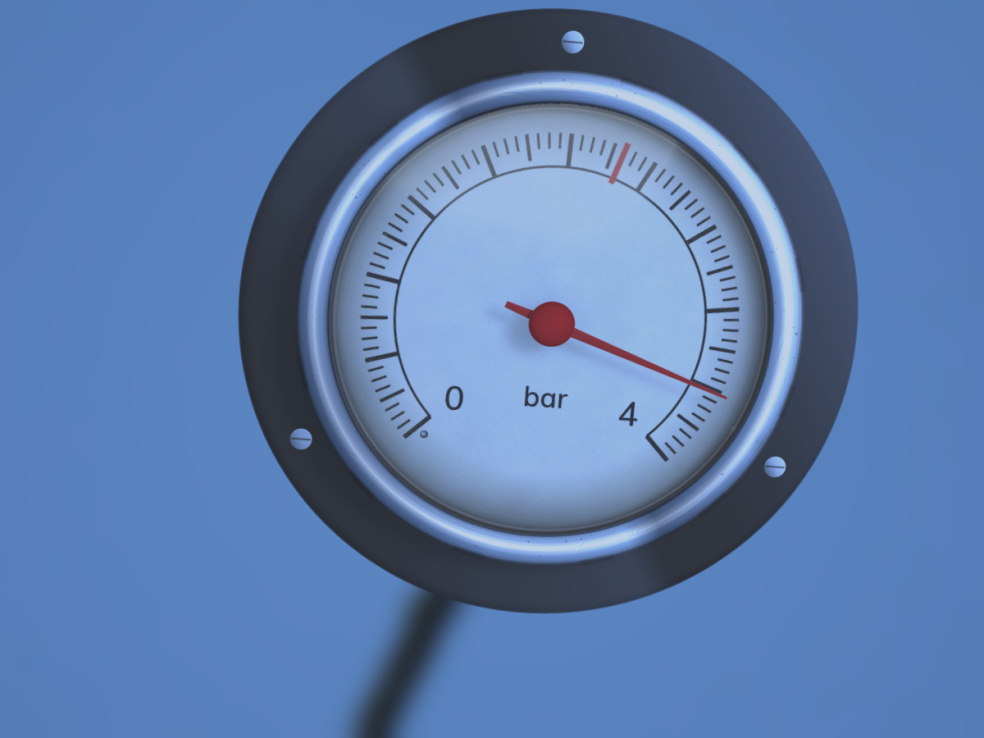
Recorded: 3.6 bar
